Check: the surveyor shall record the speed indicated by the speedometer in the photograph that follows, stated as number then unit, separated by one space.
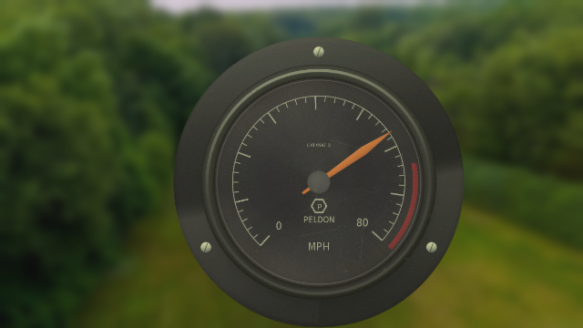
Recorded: 57 mph
